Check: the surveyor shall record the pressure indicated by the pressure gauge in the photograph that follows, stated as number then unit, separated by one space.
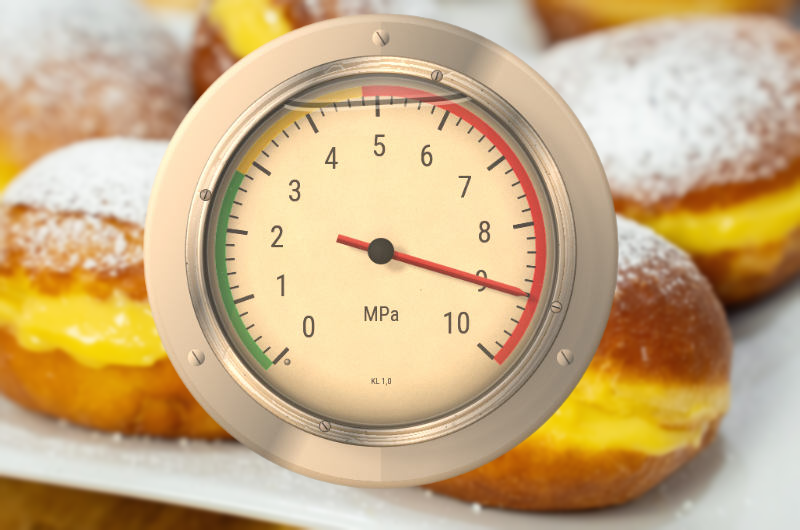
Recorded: 9 MPa
